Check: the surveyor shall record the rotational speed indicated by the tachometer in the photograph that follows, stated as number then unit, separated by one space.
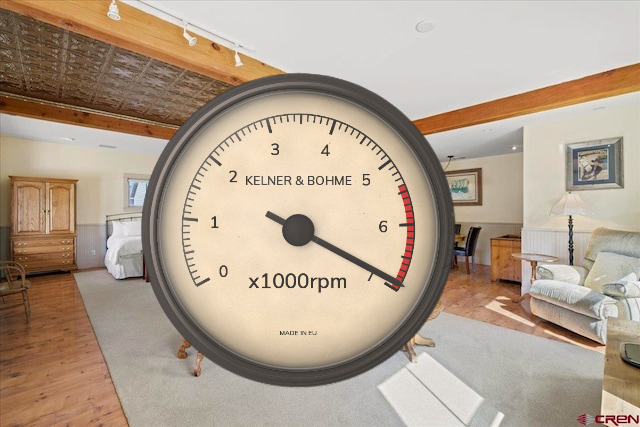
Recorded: 6900 rpm
